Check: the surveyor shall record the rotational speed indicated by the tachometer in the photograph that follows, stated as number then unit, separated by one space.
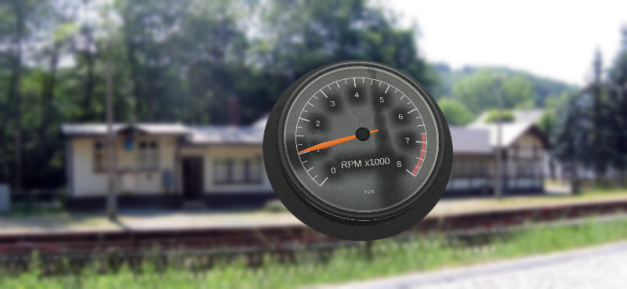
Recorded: 1000 rpm
